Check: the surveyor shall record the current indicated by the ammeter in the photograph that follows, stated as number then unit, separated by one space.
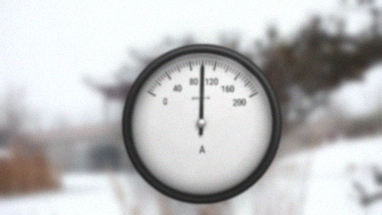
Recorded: 100 A
